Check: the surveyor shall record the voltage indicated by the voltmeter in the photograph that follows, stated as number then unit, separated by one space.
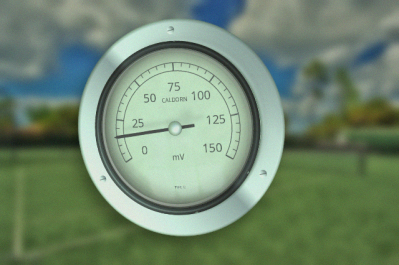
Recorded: 15 mV
